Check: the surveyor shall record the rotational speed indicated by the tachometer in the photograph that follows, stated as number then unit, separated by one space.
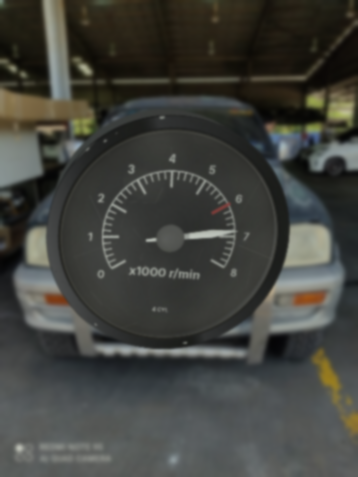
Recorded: 6800 rpm
